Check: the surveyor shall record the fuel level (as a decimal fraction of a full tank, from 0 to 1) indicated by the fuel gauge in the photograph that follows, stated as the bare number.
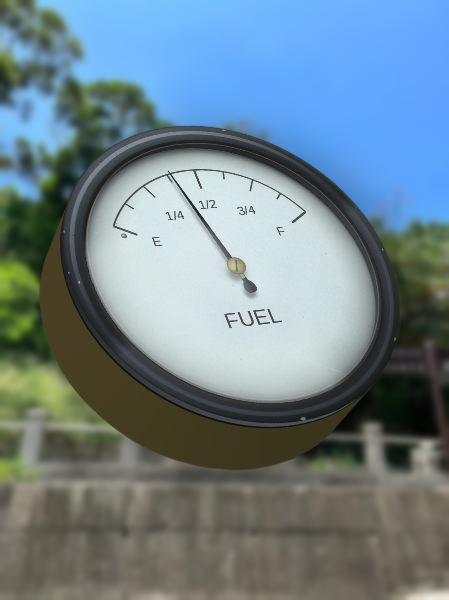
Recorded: 0.375
